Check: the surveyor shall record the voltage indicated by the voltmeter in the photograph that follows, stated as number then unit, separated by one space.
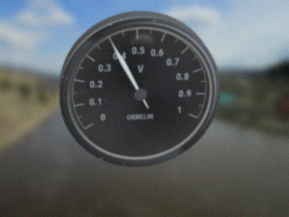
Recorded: 0.4 V
